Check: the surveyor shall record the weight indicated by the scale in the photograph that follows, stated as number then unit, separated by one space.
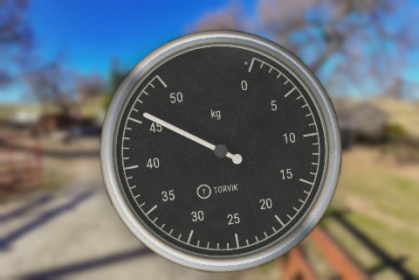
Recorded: 46 kg
